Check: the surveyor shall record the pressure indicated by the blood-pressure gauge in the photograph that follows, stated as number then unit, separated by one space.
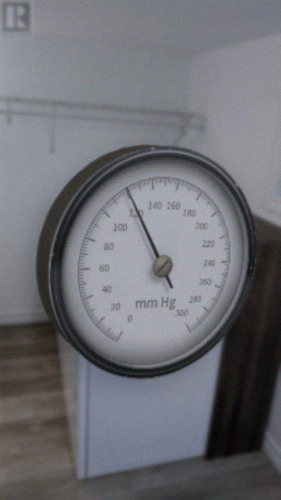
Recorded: 120 mmHg
